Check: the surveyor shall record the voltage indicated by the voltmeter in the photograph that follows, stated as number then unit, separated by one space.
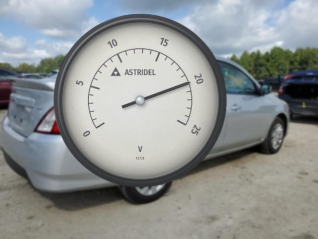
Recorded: 20 V
